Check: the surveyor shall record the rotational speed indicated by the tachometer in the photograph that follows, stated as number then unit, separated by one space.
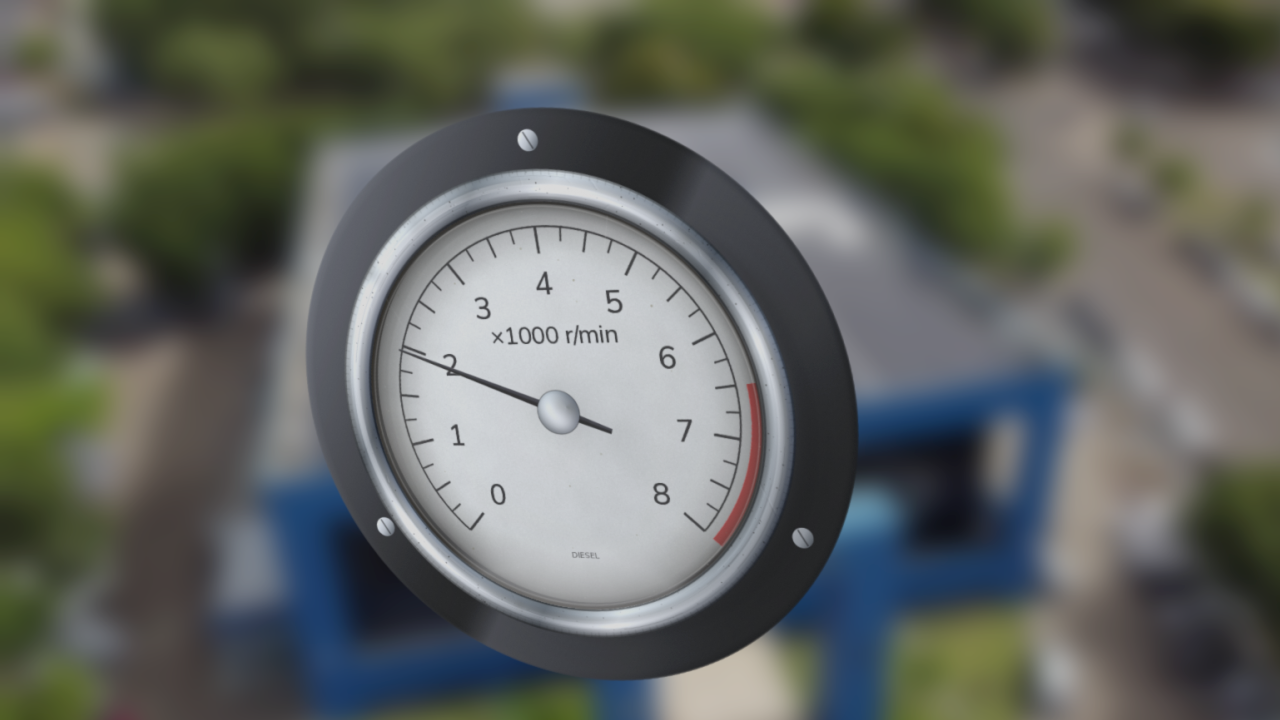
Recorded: 2000 rpm
